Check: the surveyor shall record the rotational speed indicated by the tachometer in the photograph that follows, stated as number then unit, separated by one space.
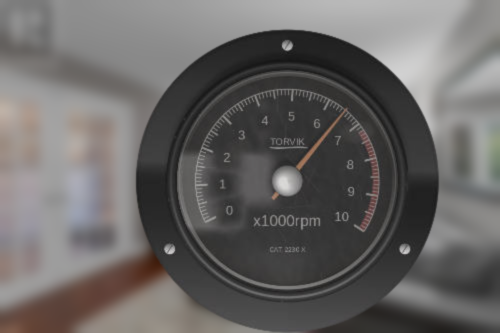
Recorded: 6500 rpm
